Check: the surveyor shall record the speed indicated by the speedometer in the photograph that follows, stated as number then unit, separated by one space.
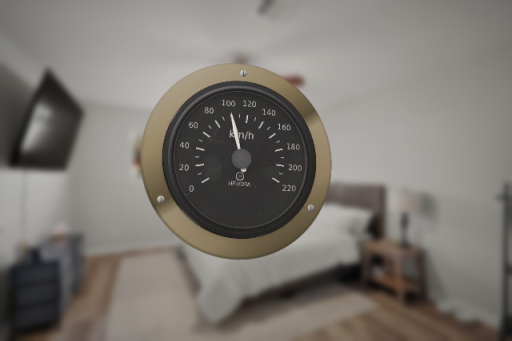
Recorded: 100 km/h
